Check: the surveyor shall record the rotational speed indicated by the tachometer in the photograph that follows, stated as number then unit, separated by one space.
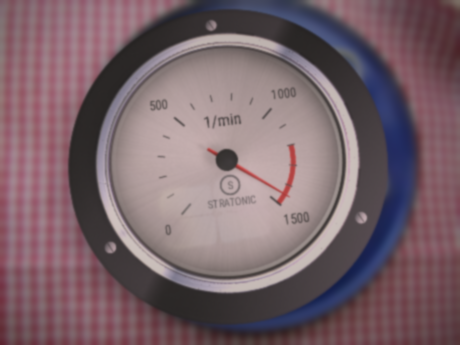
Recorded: 1450 rpm
